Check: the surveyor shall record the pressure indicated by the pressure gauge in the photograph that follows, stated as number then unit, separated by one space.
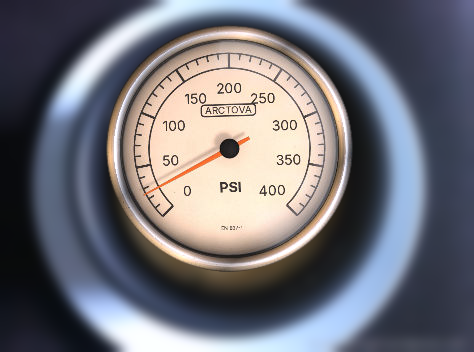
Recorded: 25 psi
